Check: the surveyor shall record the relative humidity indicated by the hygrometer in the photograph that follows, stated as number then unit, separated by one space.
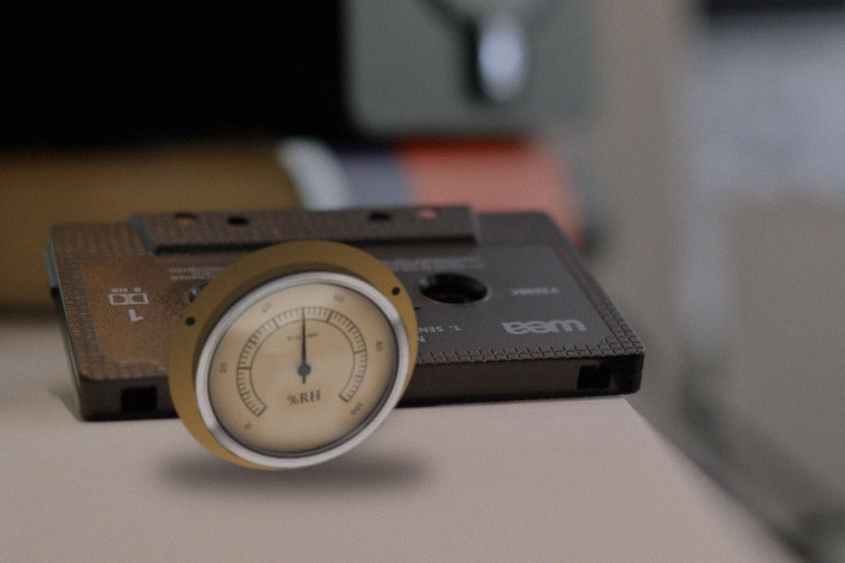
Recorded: 50 %
